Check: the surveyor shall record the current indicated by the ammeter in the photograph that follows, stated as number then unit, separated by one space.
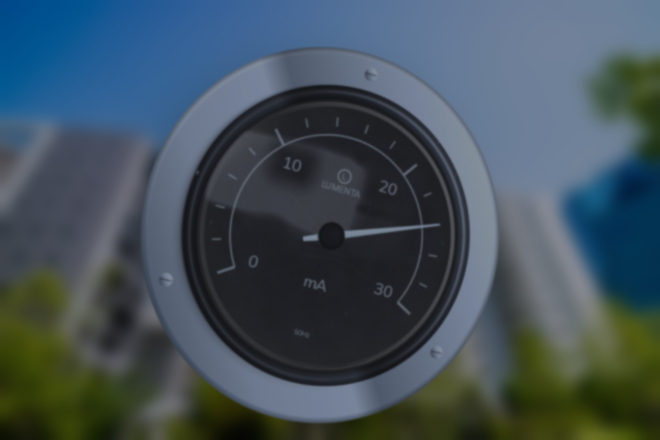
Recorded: 24 mA
